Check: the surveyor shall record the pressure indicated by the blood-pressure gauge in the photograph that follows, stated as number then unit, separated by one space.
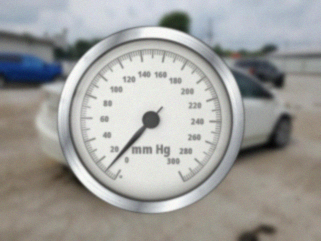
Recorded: 10 mmHg
